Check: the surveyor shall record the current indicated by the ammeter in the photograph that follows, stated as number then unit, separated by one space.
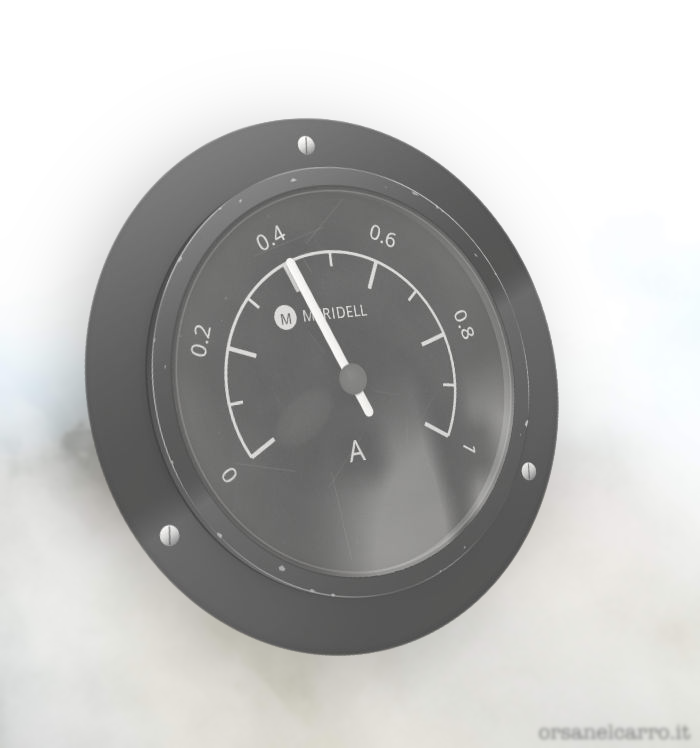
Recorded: 0.4 A
